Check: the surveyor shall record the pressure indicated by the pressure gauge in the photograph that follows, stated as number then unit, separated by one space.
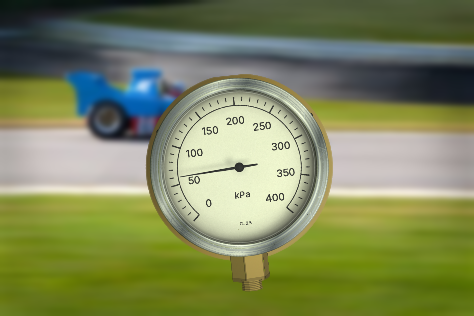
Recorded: 60 kPa
